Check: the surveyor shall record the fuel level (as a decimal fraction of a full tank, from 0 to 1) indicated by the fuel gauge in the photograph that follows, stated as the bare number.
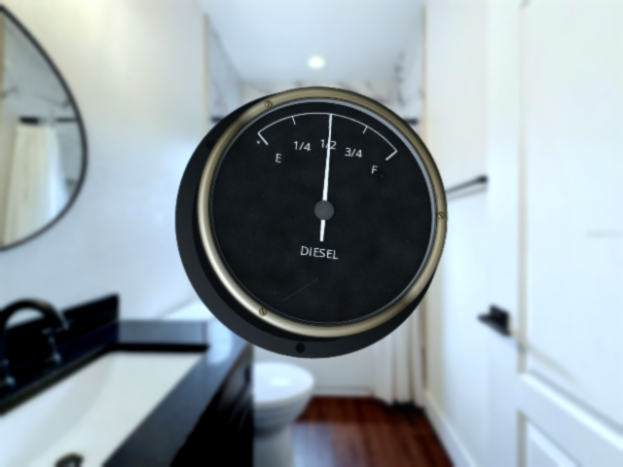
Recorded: 0.5
